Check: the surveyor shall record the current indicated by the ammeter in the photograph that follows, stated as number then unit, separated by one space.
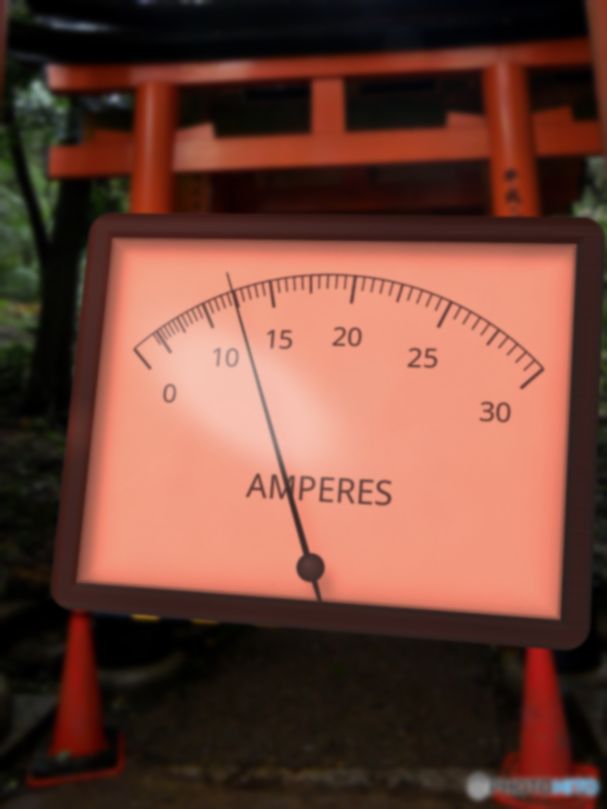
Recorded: 12.5 A
